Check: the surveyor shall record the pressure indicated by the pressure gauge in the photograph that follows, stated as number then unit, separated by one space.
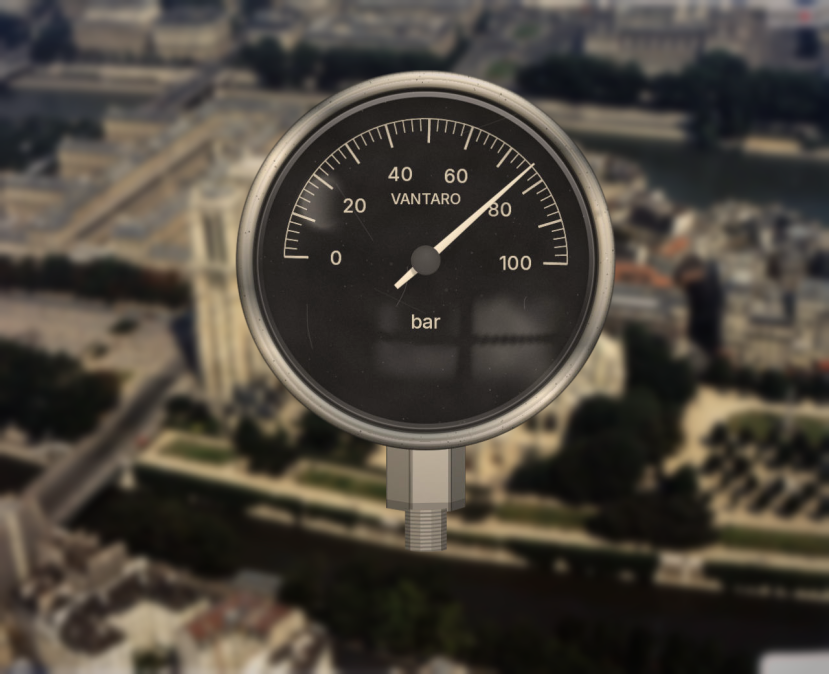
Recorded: 76 bar
